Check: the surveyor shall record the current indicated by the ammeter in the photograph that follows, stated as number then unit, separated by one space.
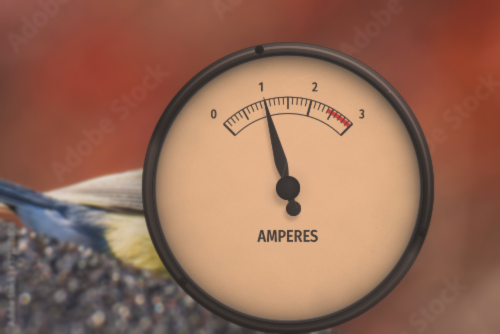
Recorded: 1 A
